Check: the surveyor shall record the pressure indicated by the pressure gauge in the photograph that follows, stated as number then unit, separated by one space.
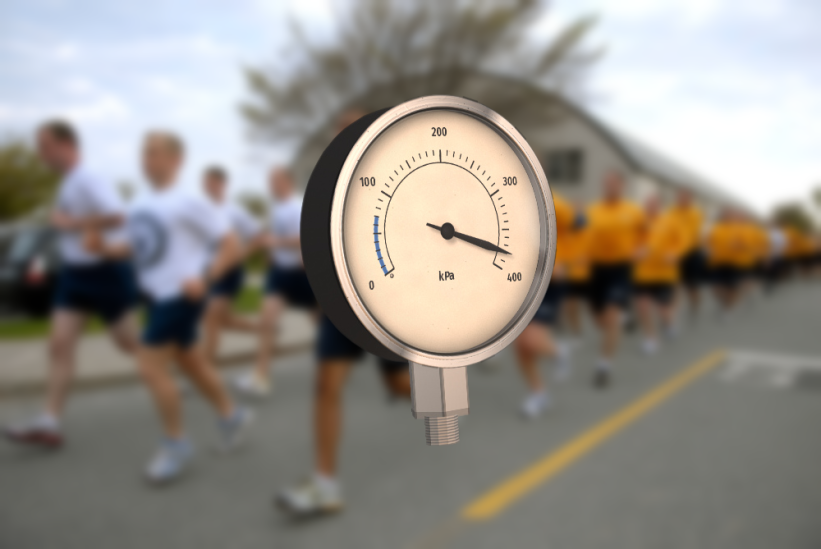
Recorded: 380 kPa
